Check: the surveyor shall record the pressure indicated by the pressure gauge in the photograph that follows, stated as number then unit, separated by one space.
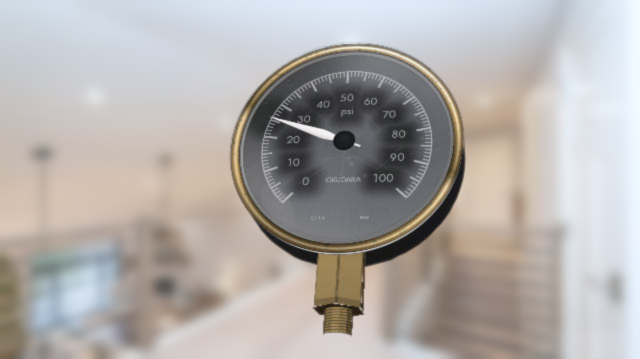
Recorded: 25 psi
